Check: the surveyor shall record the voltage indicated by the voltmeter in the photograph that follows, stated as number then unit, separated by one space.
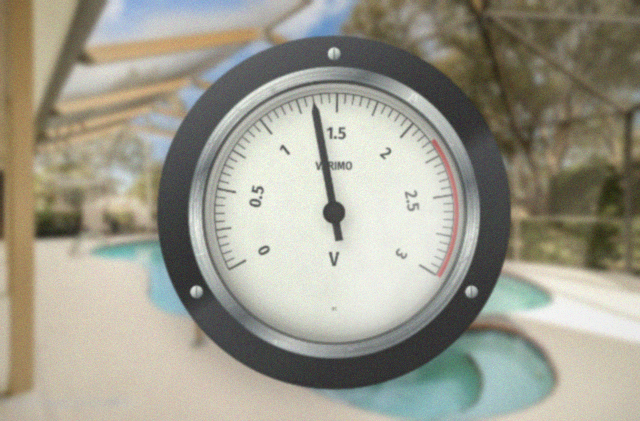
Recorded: 1.35 V
